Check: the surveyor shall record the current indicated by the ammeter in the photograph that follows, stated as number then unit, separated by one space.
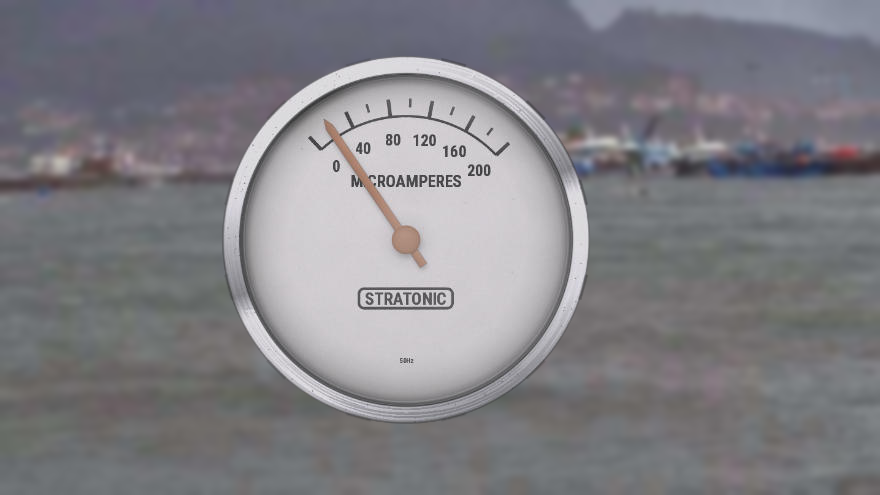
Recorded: 20 µA
